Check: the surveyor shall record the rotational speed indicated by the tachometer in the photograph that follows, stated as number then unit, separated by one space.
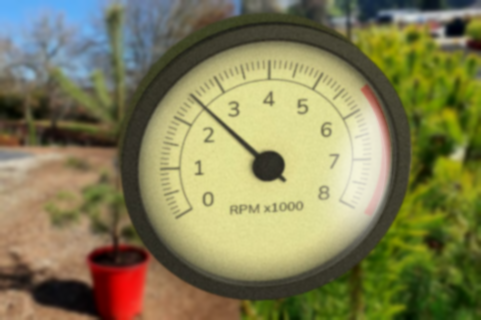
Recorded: 2500 rpm
